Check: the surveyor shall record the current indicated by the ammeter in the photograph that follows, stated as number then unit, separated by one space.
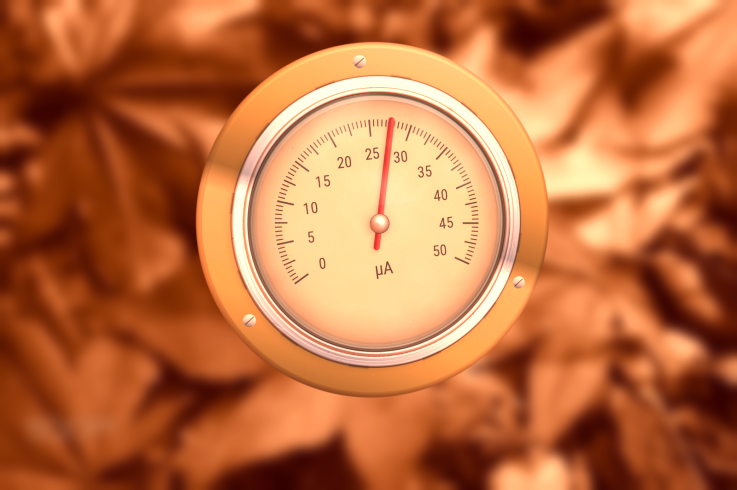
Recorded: 27.5 µA
